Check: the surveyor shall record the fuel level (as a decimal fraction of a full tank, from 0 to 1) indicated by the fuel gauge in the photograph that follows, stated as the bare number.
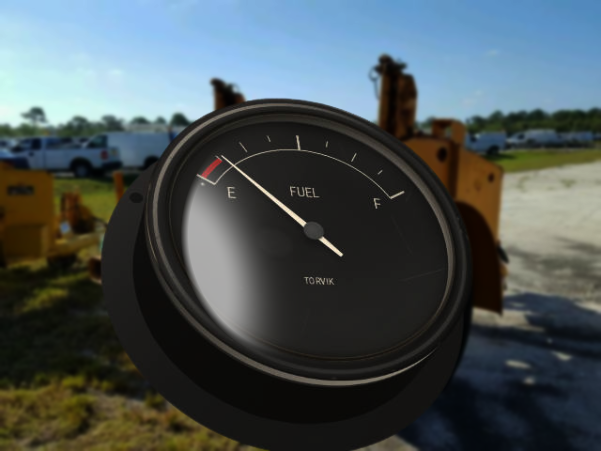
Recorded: 0.125
